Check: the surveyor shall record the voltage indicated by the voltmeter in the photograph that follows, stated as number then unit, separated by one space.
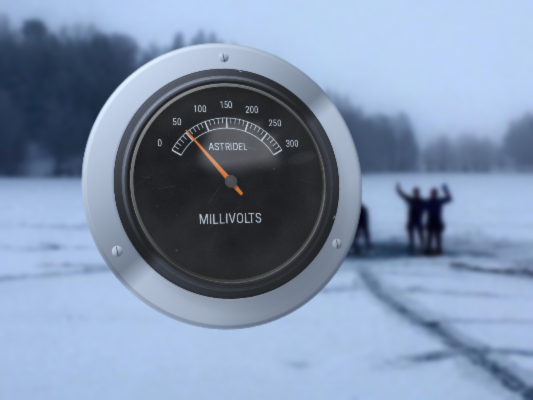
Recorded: 50 mV
